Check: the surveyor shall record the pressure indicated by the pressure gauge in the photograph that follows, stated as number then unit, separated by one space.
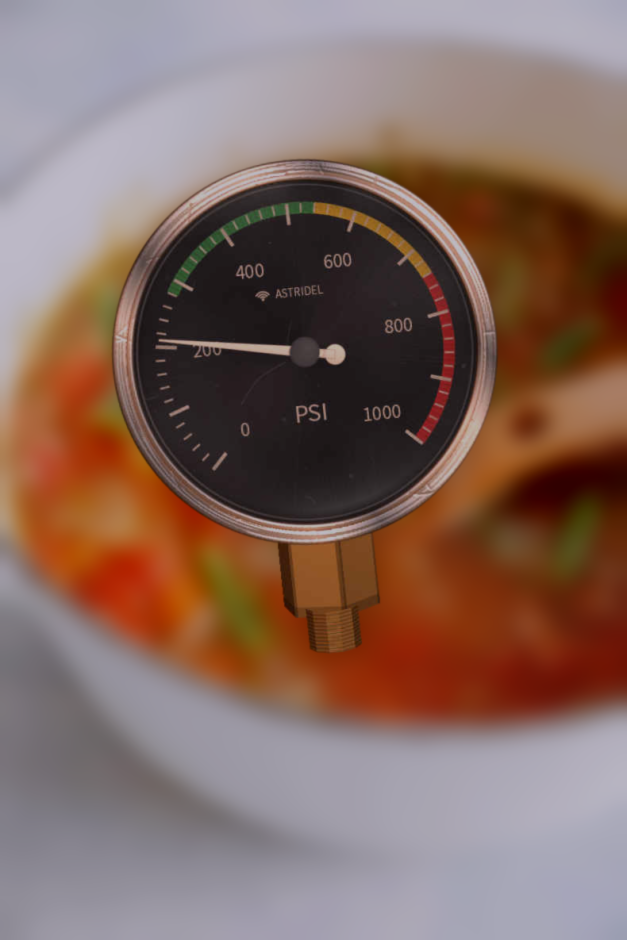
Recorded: 210 psi
